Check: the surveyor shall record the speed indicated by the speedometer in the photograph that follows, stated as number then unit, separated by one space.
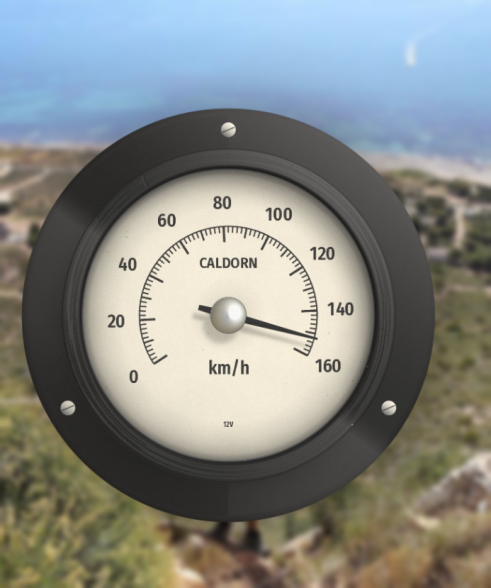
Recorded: 152 km/h
